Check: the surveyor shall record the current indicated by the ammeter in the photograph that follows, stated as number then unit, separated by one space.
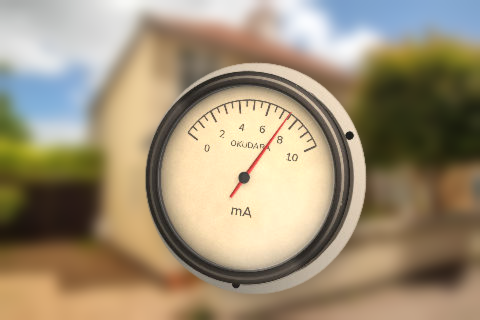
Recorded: 7.5 mA
